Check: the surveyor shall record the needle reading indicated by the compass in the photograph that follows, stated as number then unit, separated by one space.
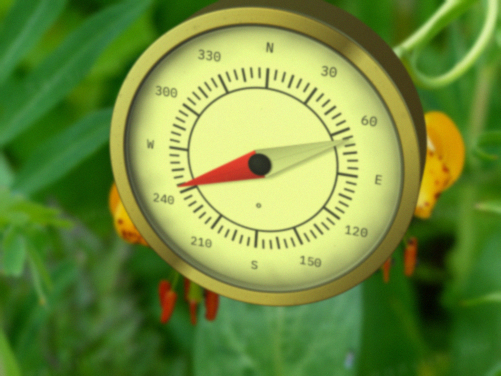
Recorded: 245 °
